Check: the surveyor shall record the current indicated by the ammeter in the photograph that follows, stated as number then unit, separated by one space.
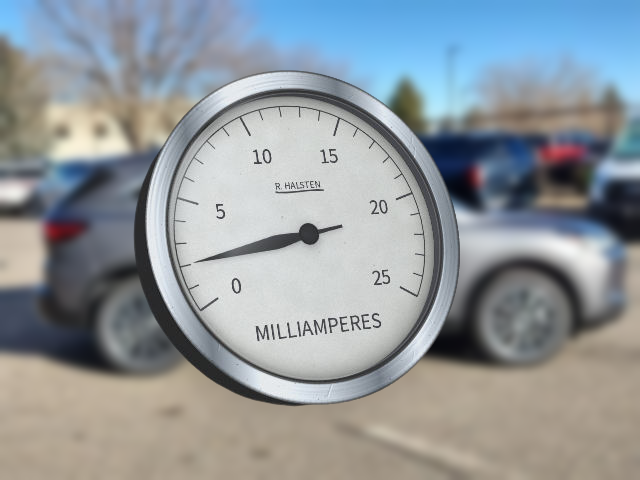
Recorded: 2 mA
